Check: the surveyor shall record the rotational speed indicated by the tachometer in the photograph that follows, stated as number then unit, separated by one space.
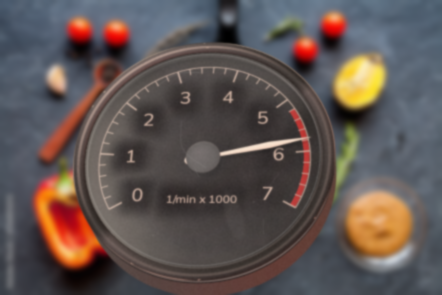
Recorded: 5800 rpm
